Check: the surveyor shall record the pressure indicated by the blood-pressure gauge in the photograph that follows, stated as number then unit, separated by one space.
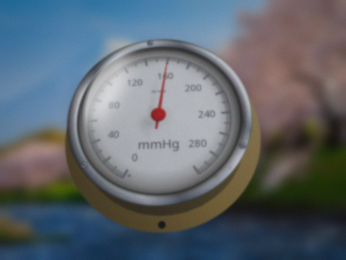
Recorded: 160 mmHg
